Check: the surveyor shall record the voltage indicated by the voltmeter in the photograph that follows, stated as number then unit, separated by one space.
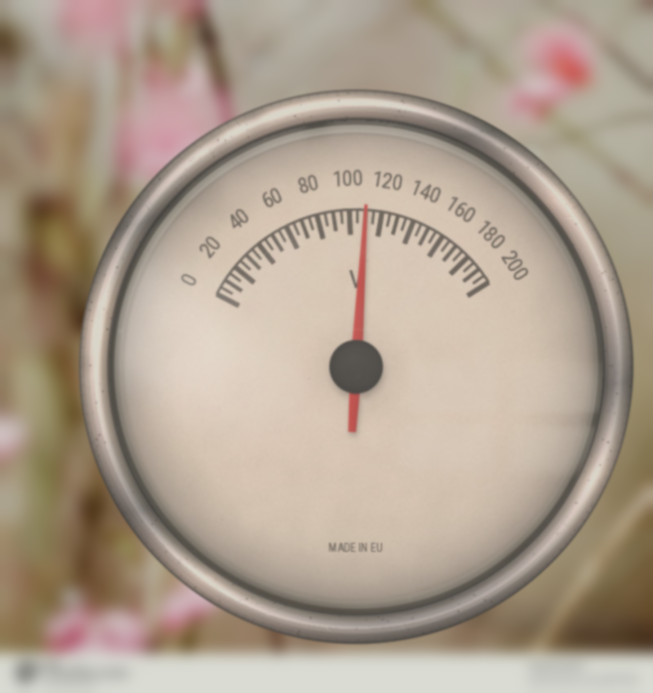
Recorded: 110 V
